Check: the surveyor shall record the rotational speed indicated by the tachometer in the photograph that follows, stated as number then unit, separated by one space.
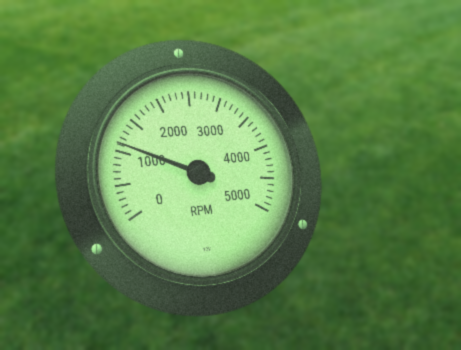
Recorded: 1100 rpm
